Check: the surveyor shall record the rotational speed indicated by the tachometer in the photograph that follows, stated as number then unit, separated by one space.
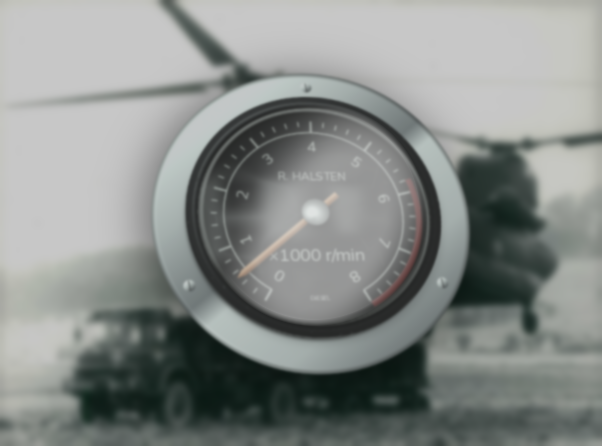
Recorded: 500 rpm
